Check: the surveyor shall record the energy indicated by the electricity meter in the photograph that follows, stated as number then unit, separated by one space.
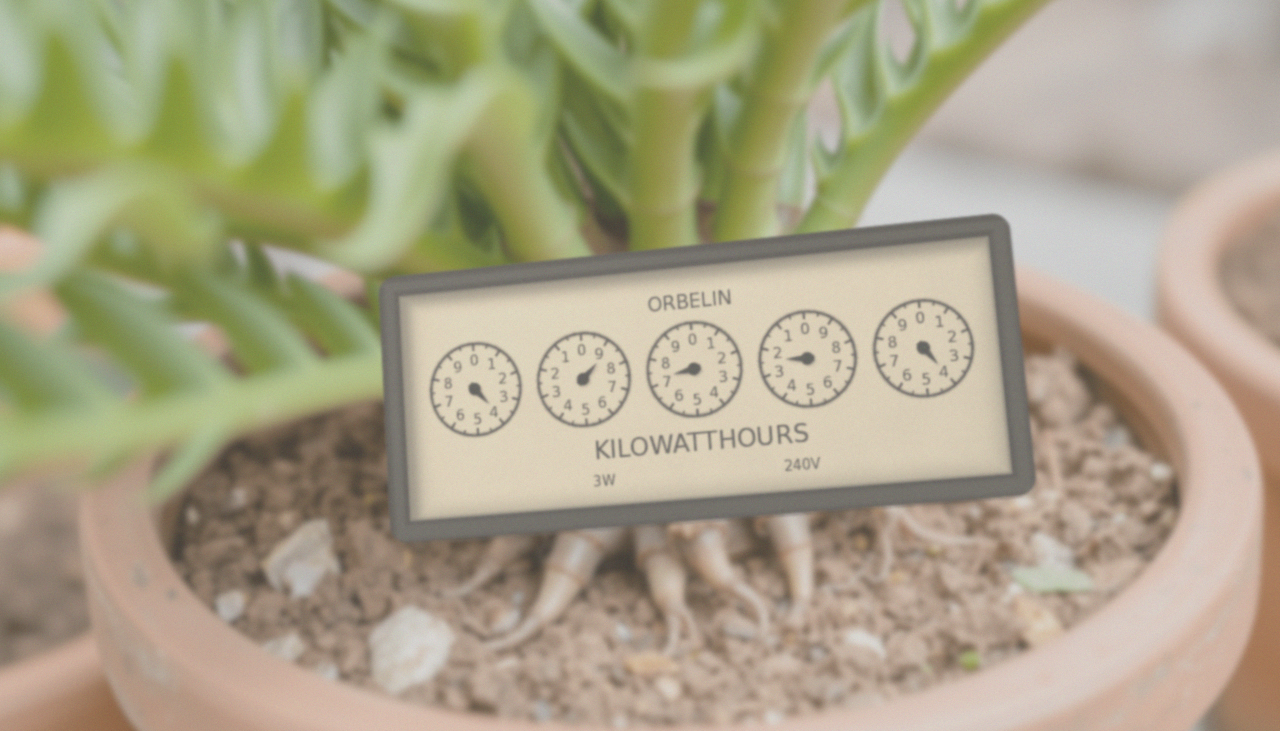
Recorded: 38724 kWh
